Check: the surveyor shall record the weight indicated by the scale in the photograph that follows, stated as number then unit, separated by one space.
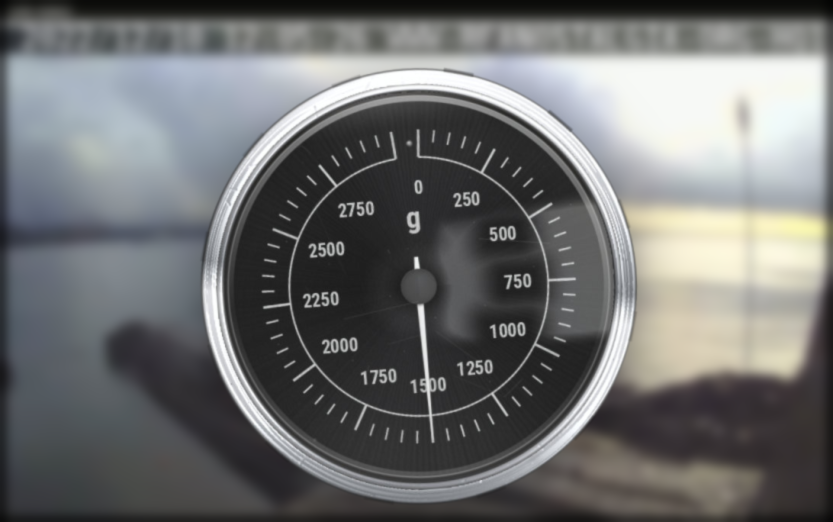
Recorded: 1500 g
